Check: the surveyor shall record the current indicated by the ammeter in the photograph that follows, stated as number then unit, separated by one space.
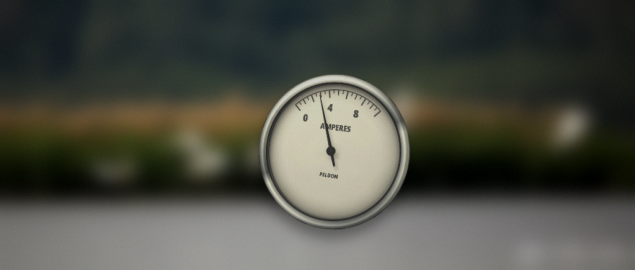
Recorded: 3 A
